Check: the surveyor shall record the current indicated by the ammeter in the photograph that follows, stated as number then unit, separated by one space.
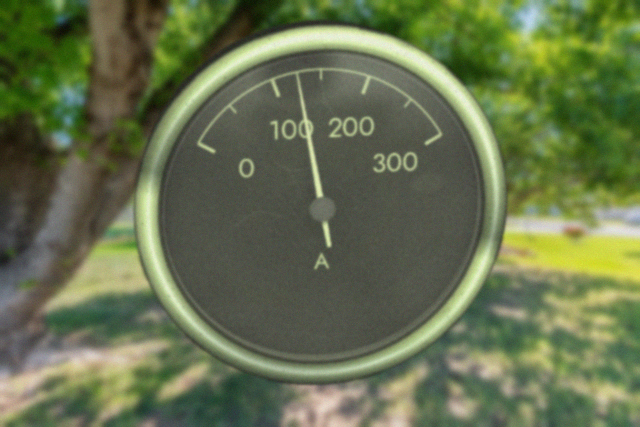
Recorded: 125 A
